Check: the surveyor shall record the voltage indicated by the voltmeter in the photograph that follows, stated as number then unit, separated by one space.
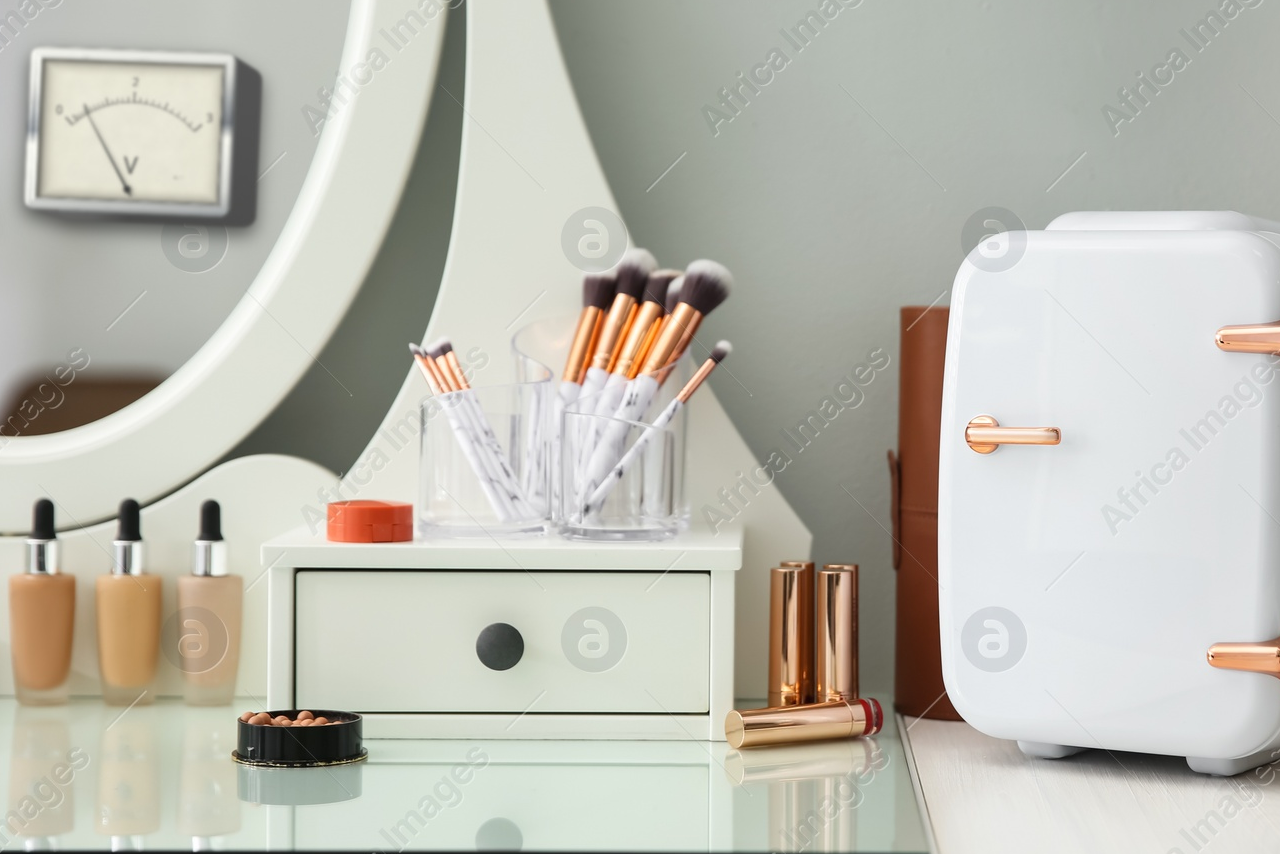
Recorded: 1 V
